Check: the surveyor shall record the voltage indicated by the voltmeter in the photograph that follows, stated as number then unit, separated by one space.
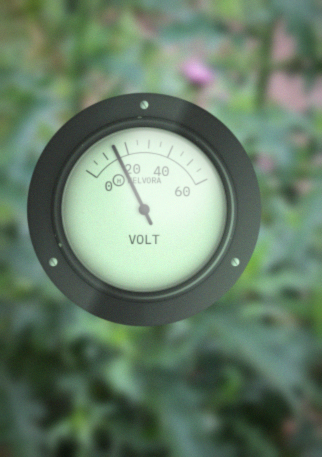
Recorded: 15 V
